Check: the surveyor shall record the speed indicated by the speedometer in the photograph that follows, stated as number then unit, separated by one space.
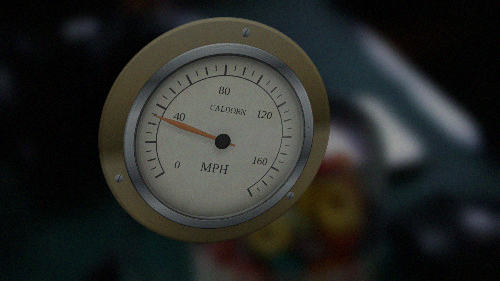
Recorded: 35 mph
